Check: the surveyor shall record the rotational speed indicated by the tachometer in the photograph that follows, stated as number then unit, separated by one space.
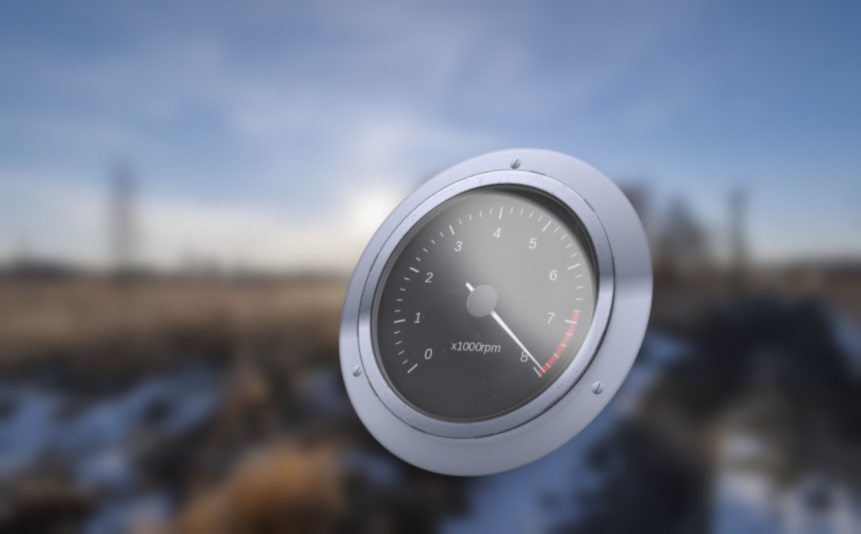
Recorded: 7900 rpm
